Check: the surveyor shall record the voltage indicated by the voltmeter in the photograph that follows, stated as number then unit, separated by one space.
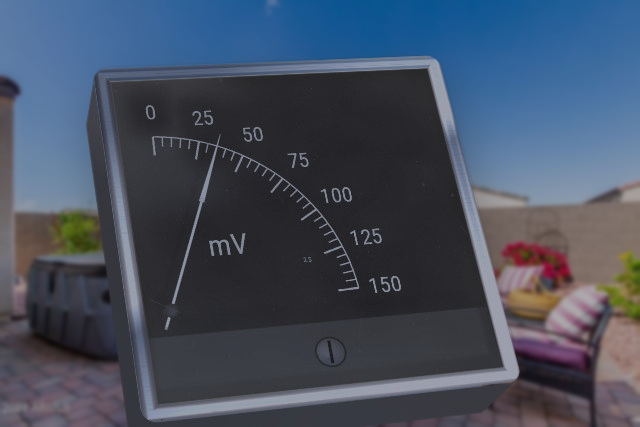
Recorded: 35 mV
